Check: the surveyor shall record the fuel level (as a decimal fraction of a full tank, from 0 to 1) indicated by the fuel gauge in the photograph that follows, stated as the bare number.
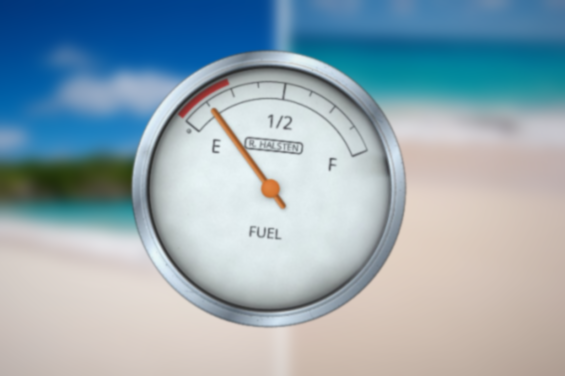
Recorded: 0.125
